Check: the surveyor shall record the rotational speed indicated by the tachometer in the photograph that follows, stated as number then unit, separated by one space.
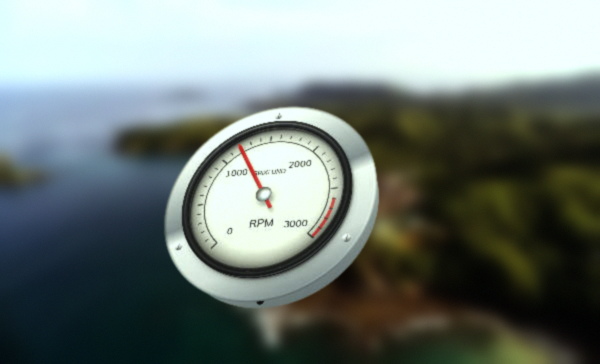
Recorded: 1200 rpm
